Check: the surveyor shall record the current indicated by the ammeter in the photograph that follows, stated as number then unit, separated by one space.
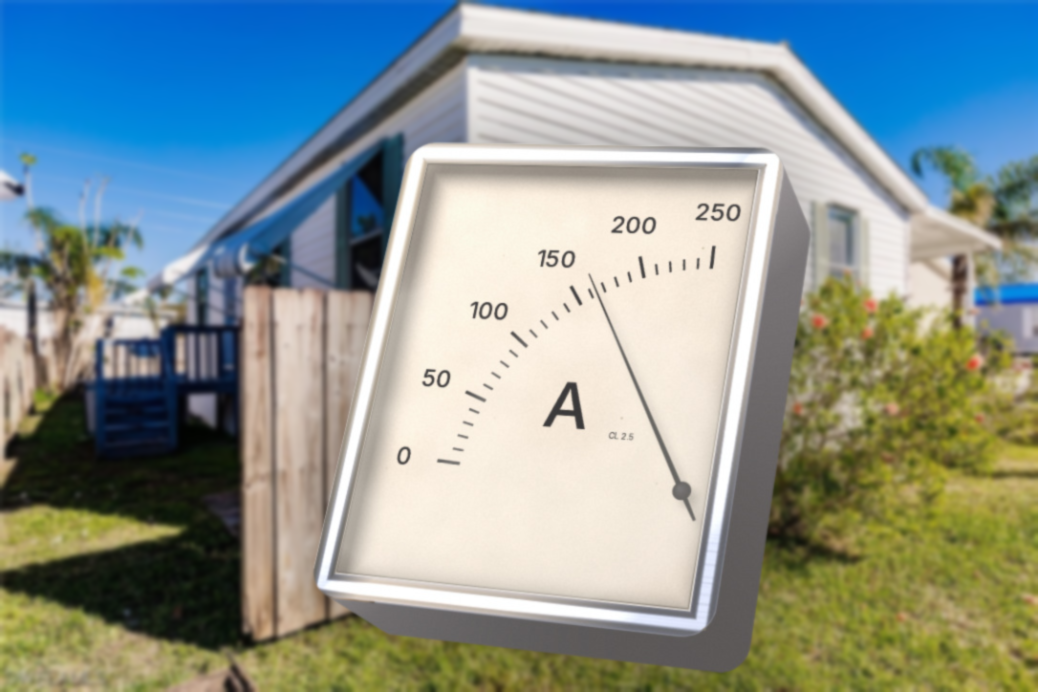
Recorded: 165 A
